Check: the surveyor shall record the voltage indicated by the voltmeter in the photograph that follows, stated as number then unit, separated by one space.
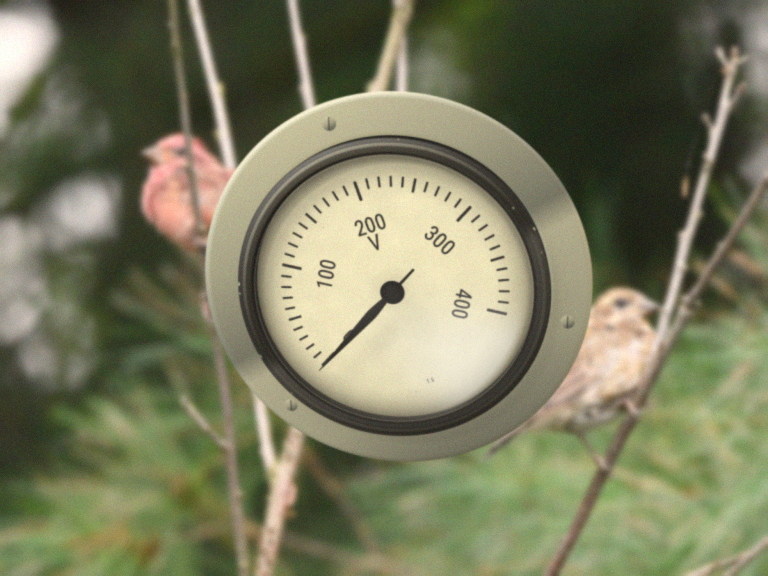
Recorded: 0 V
